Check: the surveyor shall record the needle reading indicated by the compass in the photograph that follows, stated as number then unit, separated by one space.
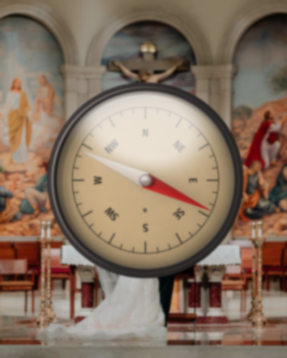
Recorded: 115 °
